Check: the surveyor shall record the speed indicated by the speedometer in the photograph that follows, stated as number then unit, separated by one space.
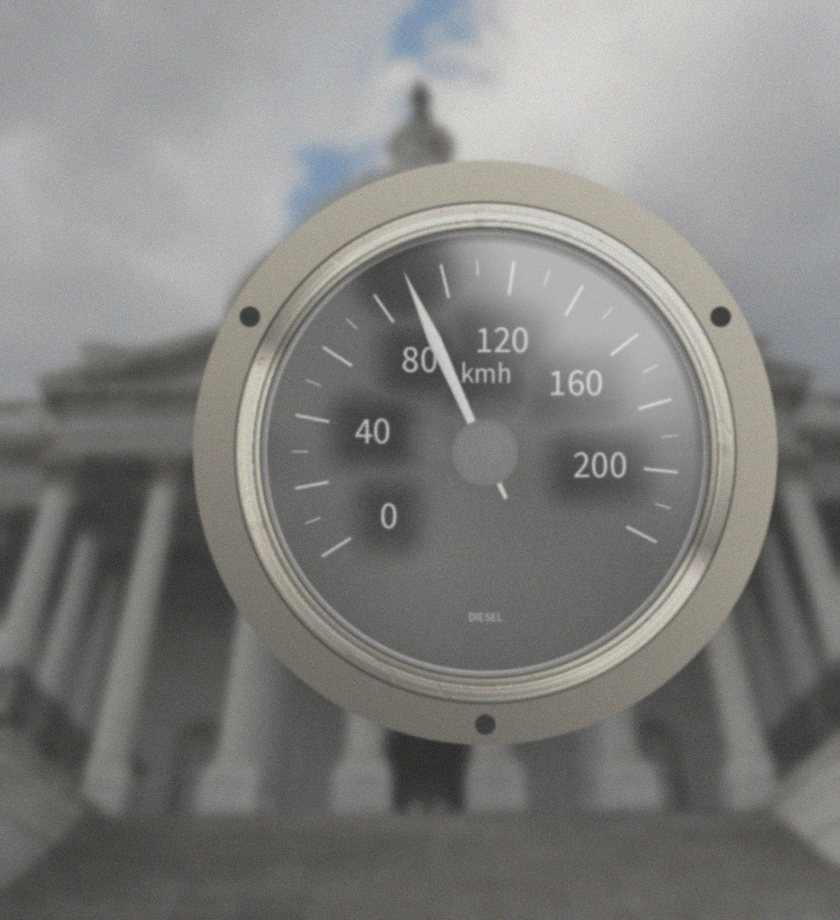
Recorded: 90 km/h
